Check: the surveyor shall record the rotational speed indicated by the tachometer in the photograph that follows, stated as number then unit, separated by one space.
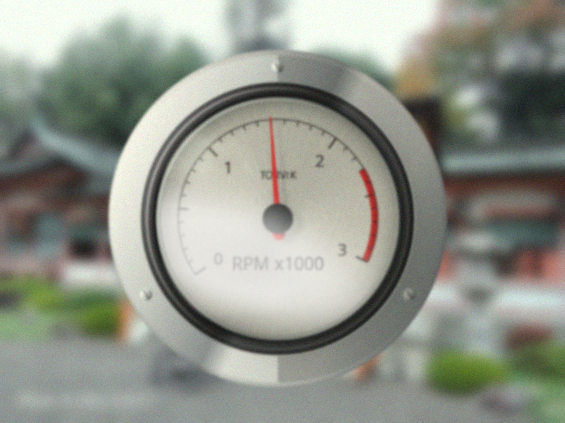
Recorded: 1500 rpm
